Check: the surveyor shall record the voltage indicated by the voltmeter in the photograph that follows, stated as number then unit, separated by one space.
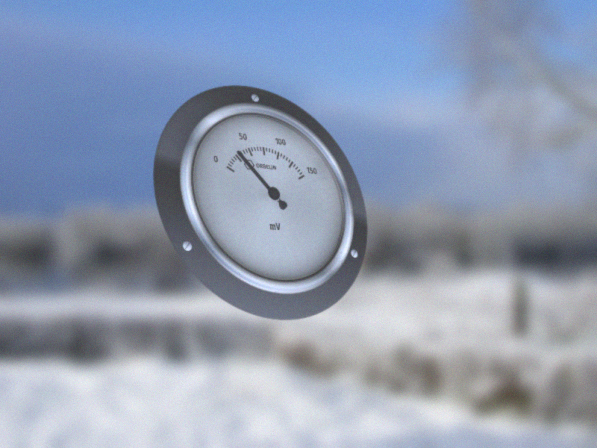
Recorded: 25 mV
